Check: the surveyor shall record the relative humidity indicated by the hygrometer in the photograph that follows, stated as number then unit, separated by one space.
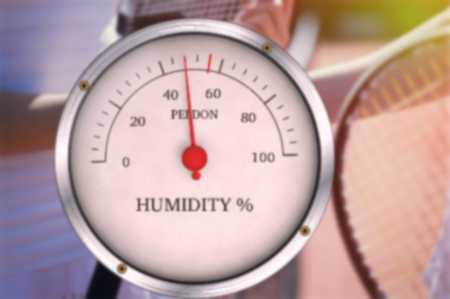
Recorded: 48 %
